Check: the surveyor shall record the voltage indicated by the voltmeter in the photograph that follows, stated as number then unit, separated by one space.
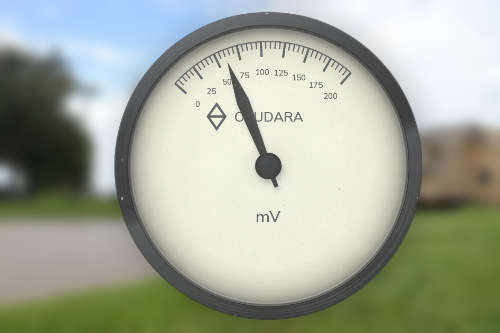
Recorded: 60 mV
